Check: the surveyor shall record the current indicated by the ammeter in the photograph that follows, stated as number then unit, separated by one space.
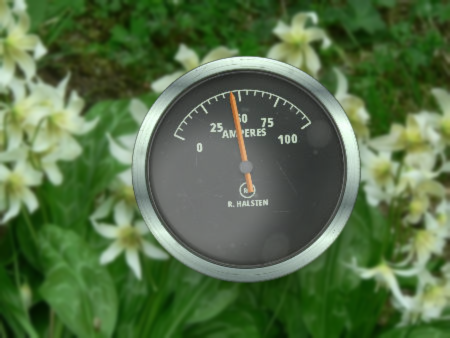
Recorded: 45 A
